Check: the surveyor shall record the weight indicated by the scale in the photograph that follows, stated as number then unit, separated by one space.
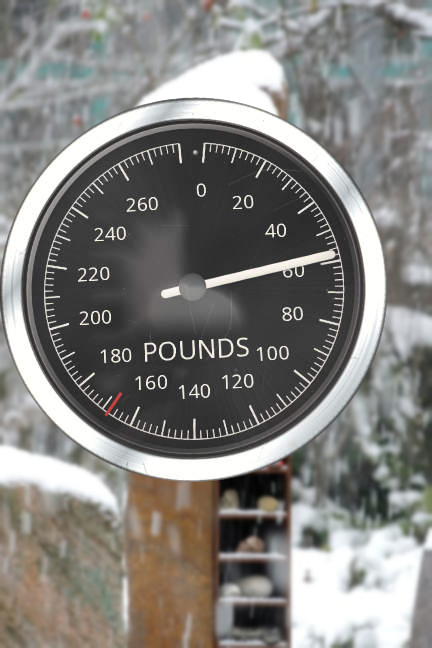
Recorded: 58 lb
